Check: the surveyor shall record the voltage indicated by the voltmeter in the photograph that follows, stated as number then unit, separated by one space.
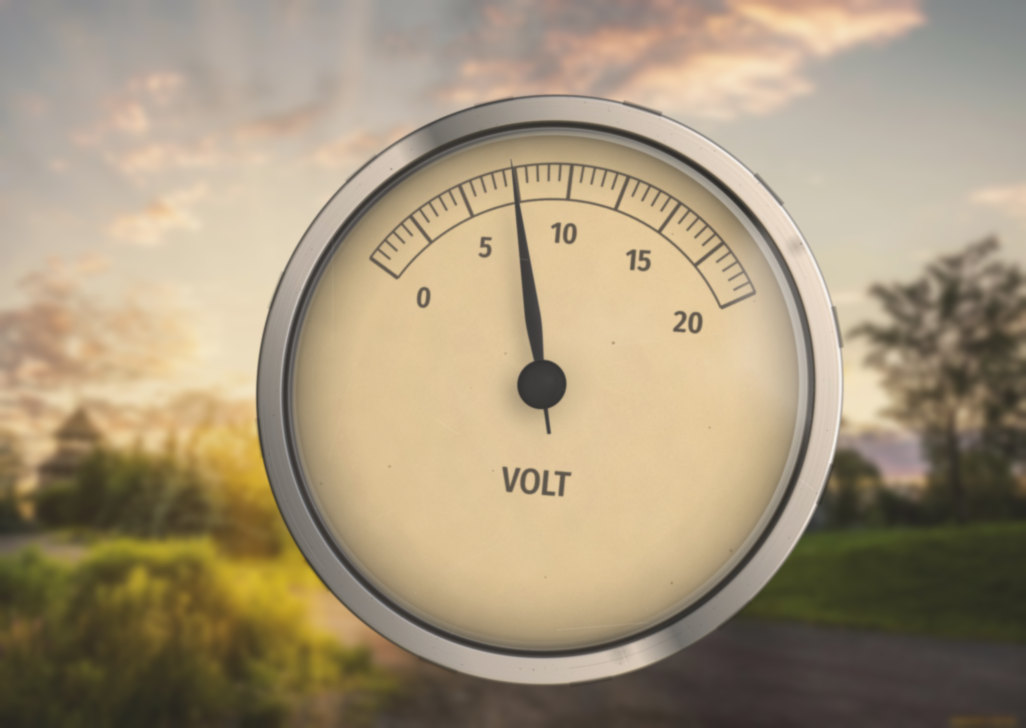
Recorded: 7.5 V
